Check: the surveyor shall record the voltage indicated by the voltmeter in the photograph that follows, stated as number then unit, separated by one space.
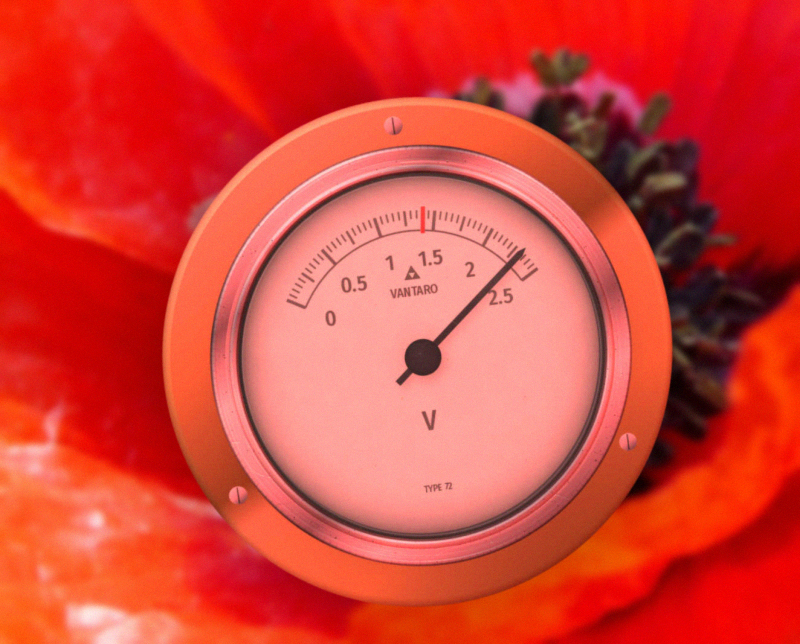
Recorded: 2.3 V
